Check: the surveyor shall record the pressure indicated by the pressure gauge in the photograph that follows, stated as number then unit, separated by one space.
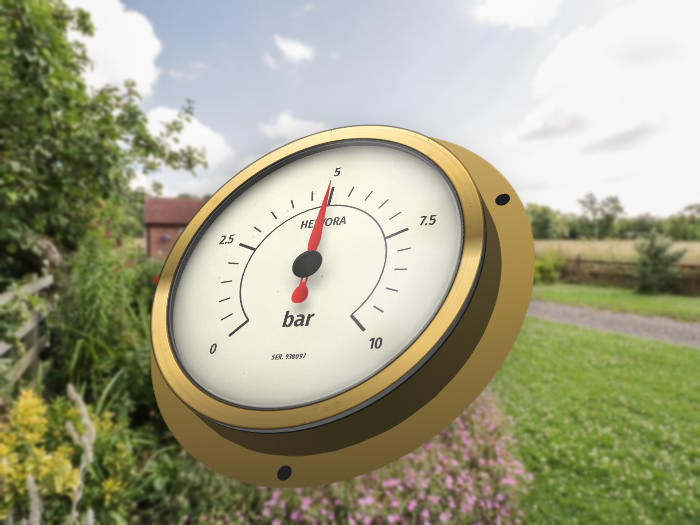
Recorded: 5 bar
